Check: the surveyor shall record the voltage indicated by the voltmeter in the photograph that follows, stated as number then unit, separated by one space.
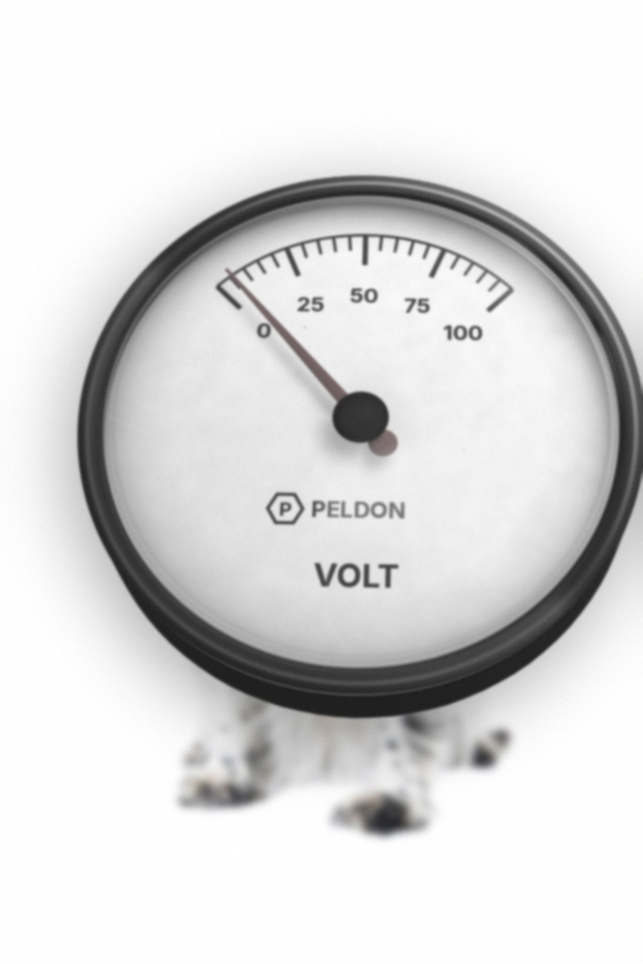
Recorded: 5 V
